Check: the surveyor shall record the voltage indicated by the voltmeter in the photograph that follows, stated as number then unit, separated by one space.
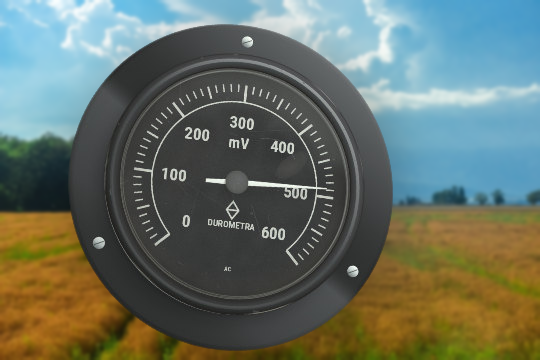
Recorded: 490 mV
